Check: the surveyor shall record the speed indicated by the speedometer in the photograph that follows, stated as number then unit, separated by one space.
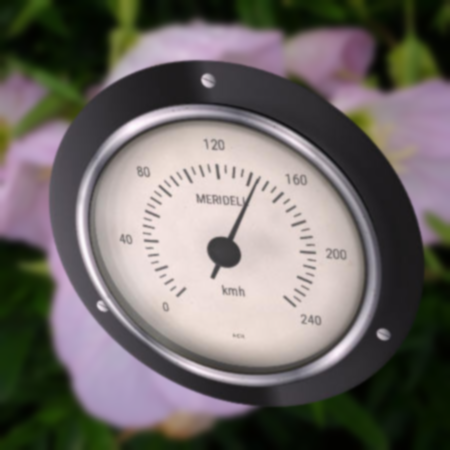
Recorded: 145 km/h
